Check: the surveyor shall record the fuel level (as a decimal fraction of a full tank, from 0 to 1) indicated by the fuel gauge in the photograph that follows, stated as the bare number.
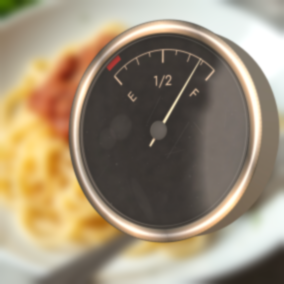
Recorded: 0.875
